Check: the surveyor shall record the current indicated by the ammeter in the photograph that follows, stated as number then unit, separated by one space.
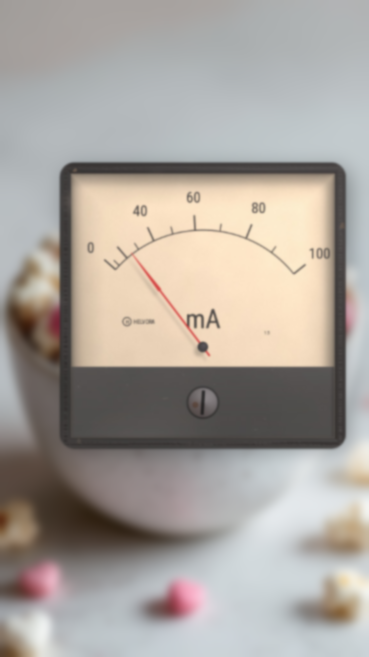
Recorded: 25 mA
